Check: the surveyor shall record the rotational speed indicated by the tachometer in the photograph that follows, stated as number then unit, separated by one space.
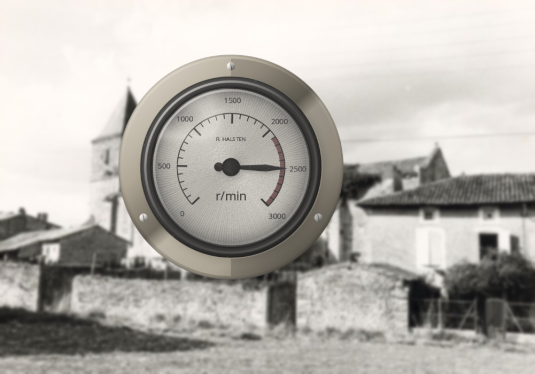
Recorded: 2500 rpm
